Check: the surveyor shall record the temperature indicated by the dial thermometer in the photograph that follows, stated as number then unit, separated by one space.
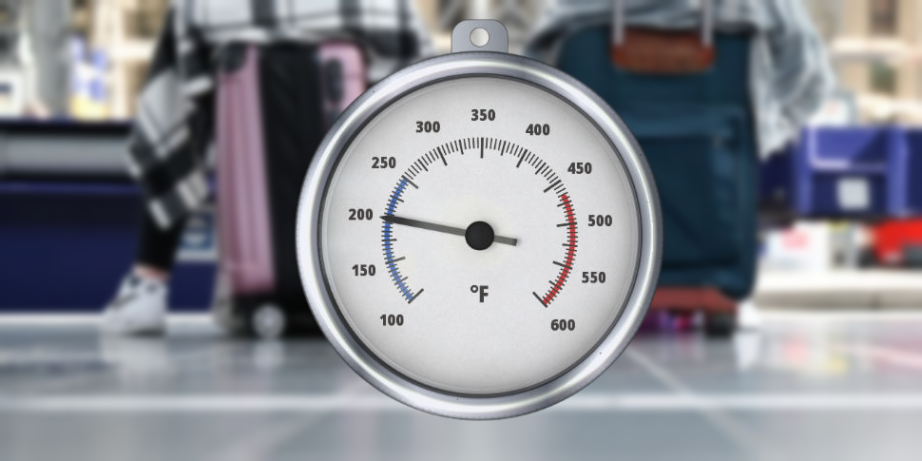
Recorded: 200 °F
